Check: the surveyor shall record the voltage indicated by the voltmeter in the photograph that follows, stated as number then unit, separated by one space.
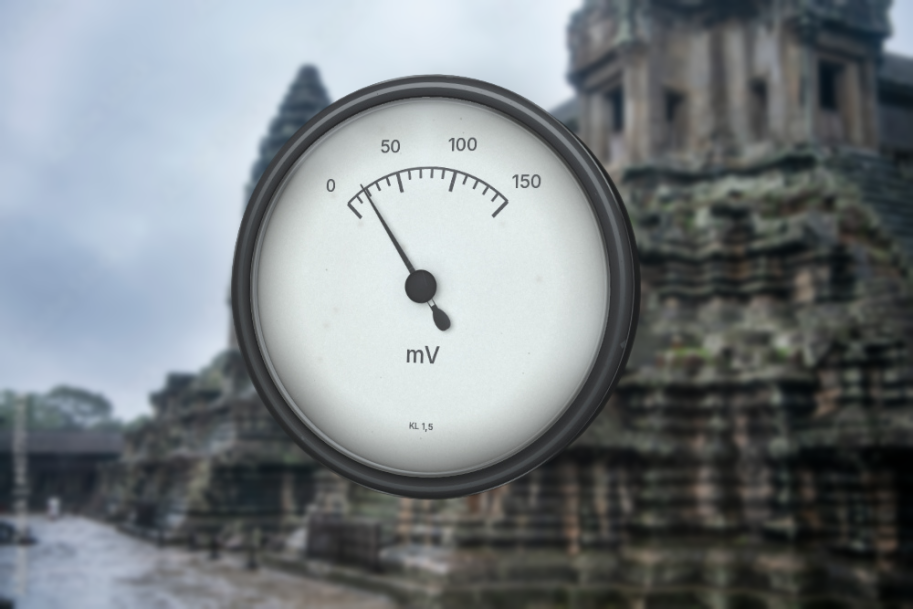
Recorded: 20 mV
